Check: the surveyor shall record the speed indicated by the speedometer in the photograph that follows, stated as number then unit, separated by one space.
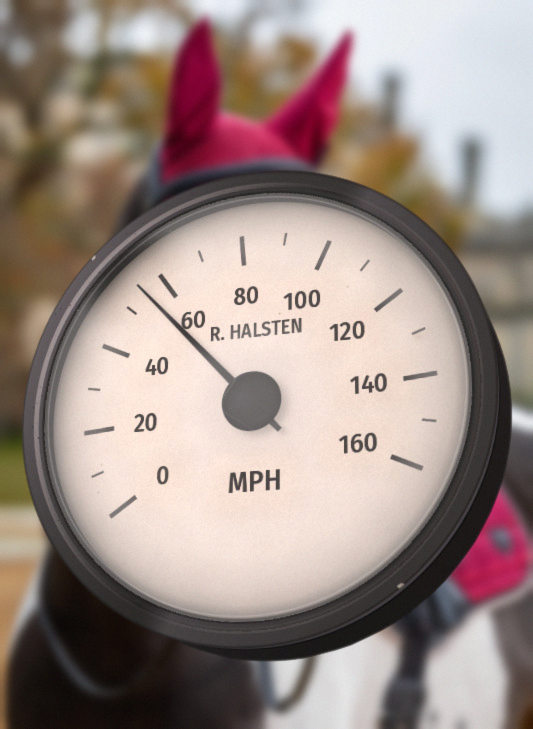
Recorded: 55 mph
